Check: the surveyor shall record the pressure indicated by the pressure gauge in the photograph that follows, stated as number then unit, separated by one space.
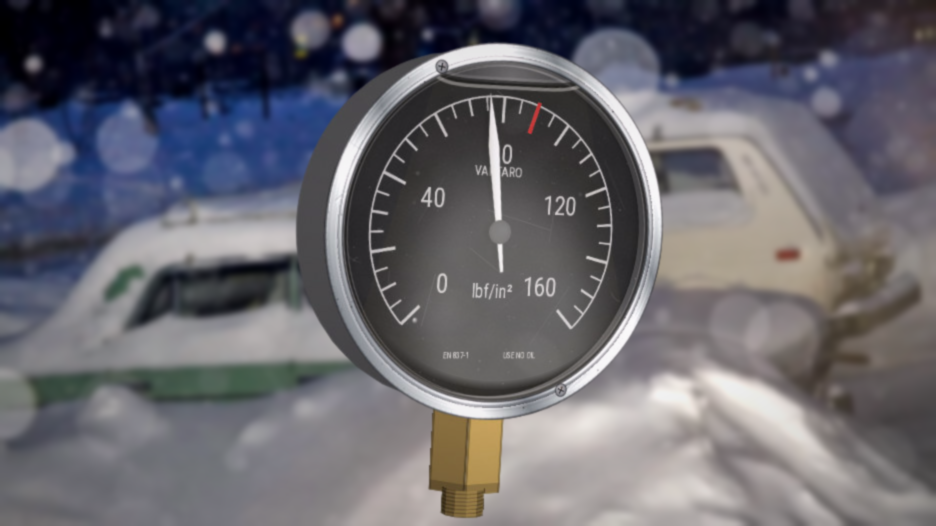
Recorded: 75 psi
